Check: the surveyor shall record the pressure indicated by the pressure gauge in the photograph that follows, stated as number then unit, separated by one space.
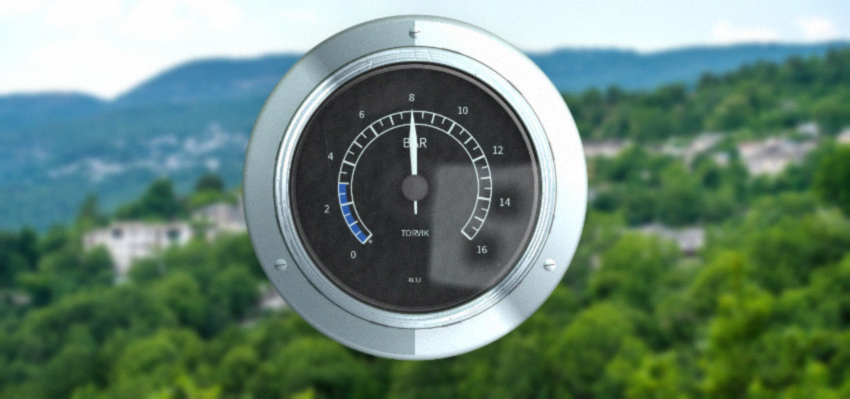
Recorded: 8 bar
